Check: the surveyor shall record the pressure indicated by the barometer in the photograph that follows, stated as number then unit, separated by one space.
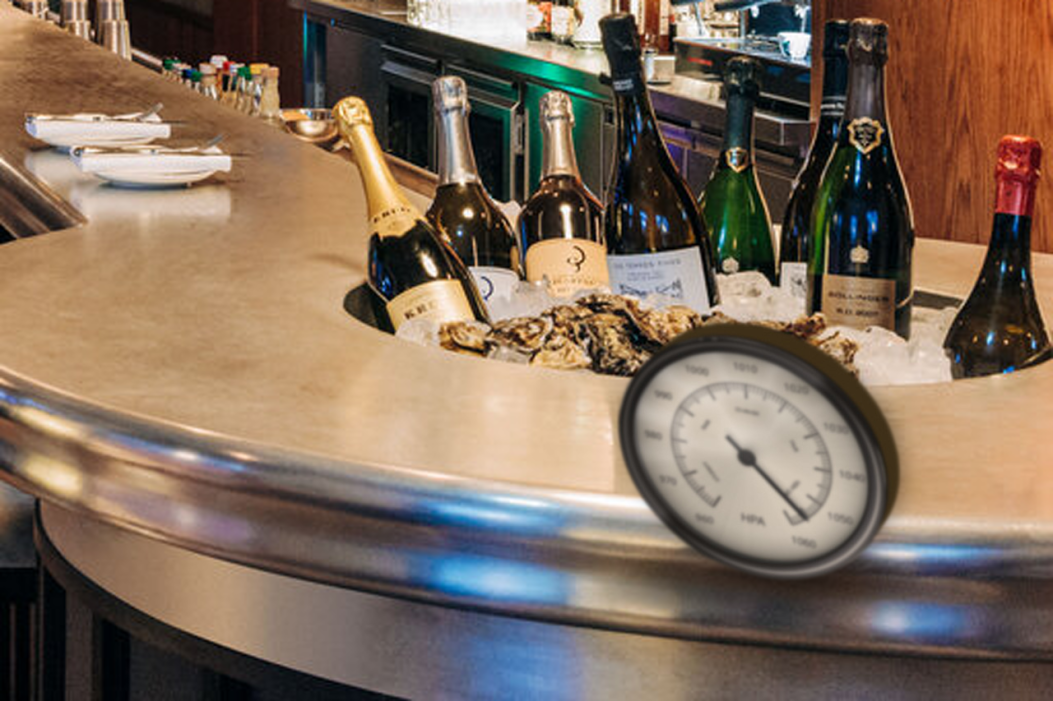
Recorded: 1055 hPa
